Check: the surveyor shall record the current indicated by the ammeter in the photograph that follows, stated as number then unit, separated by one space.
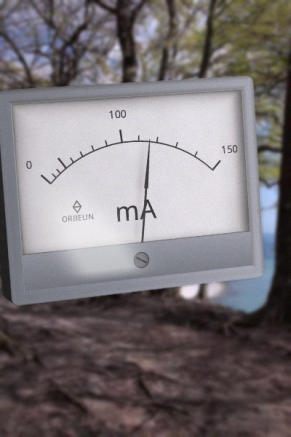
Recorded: 115 mA
